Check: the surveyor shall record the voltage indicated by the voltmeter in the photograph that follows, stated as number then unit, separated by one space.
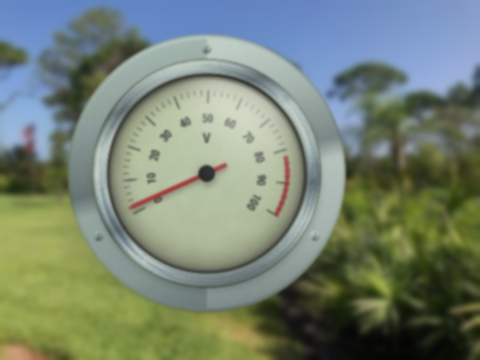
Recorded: 2 V
